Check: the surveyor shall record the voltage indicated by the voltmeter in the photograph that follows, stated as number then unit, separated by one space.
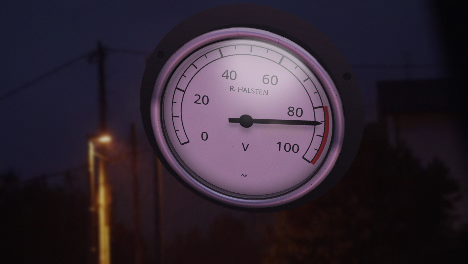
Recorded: 85 V
